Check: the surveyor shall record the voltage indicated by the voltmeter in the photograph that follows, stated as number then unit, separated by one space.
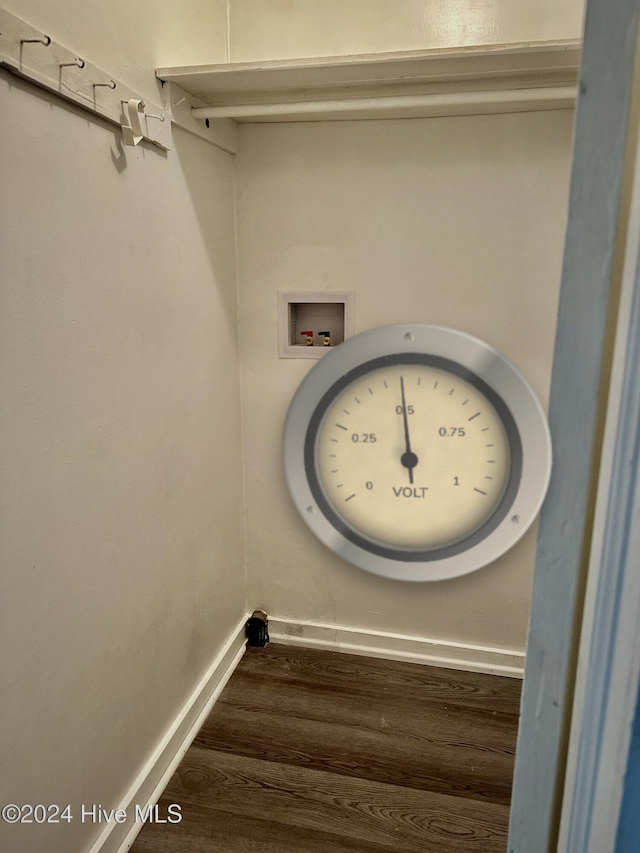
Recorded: 0.5 V
